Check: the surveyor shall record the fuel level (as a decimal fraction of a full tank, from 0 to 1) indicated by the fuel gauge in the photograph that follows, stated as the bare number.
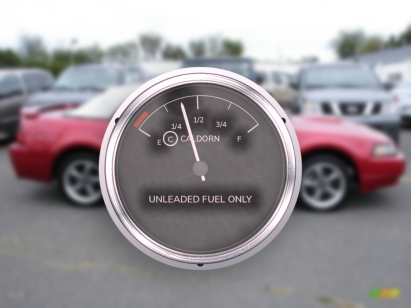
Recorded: 0.375
